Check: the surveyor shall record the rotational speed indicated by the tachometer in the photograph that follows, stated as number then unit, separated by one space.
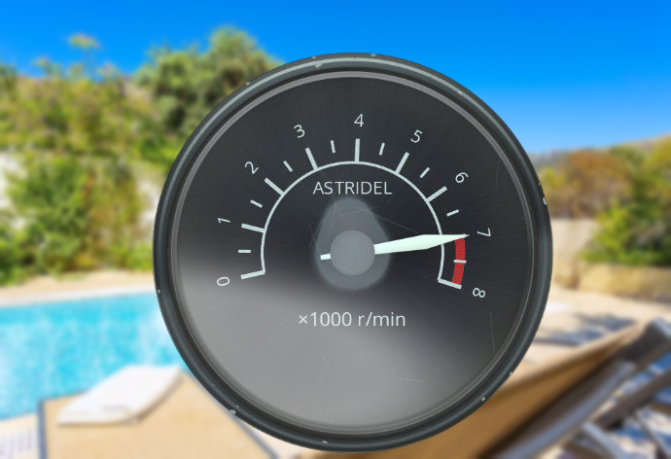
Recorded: 7000 rpm
